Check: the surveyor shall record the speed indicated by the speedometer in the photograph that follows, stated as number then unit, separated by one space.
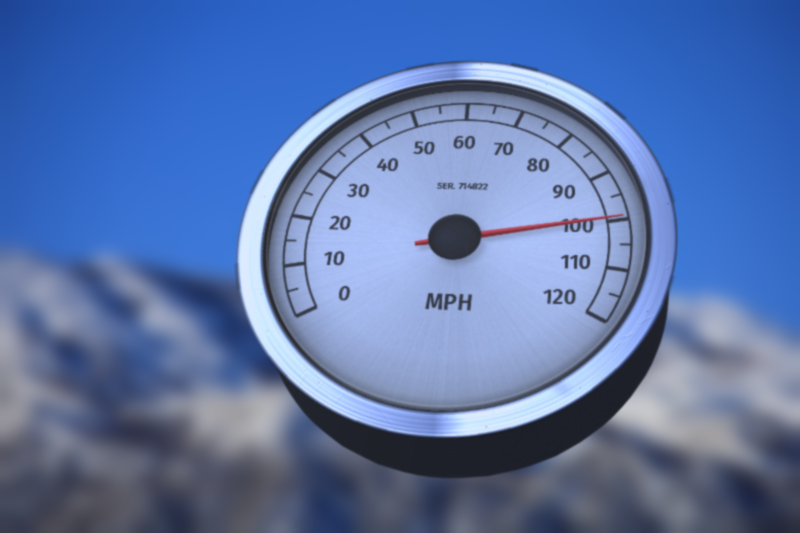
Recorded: 100 mph
